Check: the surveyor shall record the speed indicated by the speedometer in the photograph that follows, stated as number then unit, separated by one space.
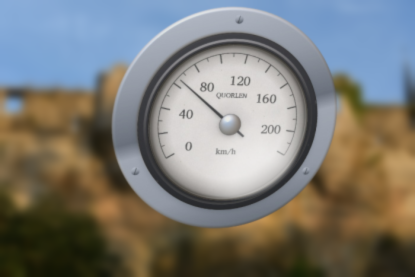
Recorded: 65 km/h
